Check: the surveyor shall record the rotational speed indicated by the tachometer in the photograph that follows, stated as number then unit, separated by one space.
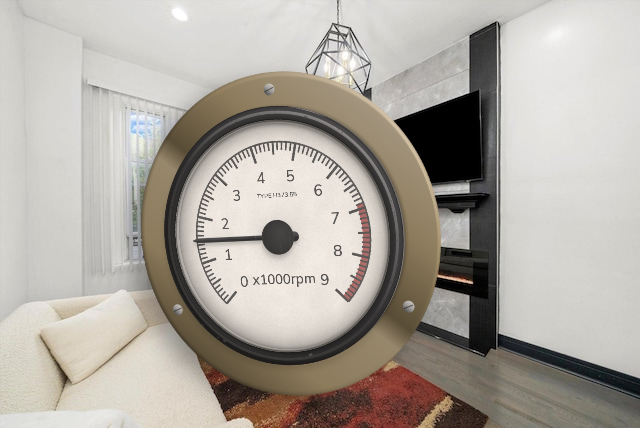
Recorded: 1500 rpm
